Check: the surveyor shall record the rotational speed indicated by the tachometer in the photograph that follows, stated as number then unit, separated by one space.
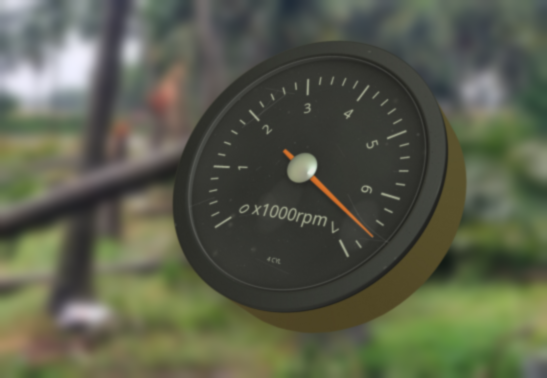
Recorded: 6600 rpm
